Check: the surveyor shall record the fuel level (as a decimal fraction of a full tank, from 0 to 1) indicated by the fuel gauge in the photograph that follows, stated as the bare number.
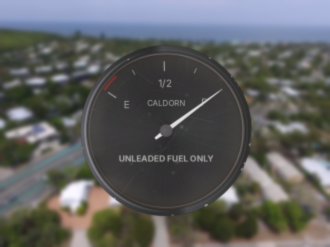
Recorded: 1
